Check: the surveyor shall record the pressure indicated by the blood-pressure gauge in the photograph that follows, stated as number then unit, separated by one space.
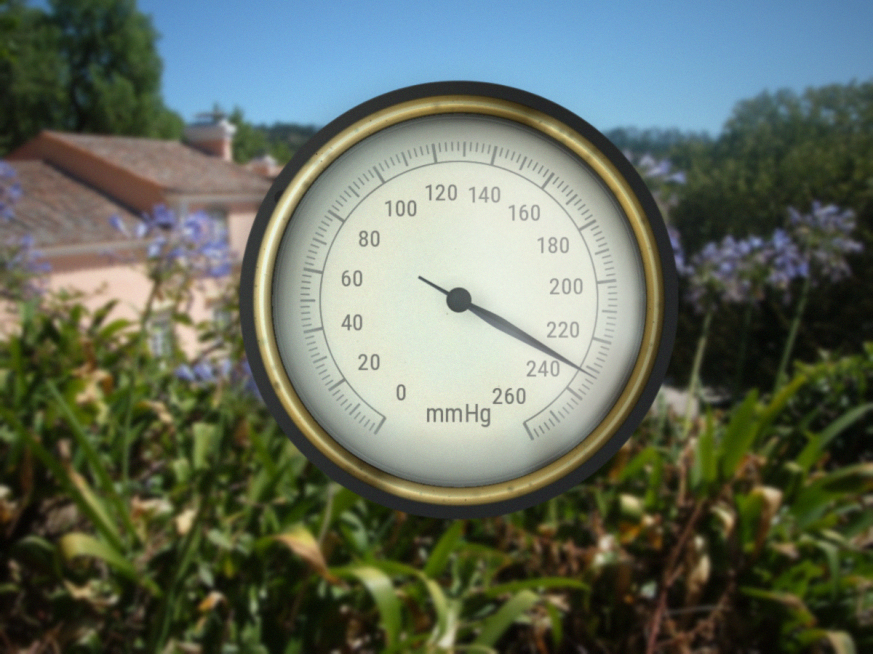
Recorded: 232 mmHg
